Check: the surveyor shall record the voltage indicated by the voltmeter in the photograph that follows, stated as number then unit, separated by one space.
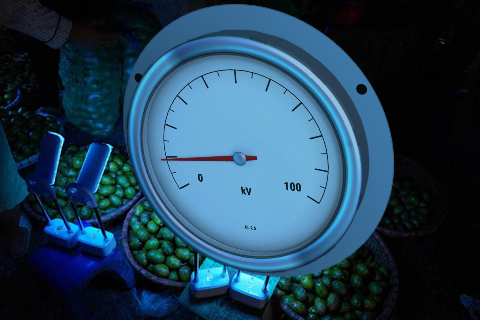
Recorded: 10 kV
